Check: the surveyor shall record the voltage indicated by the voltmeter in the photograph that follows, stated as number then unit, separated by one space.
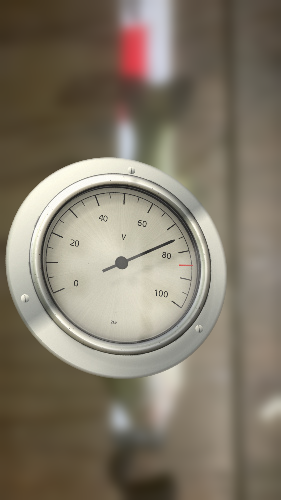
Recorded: 75 V
